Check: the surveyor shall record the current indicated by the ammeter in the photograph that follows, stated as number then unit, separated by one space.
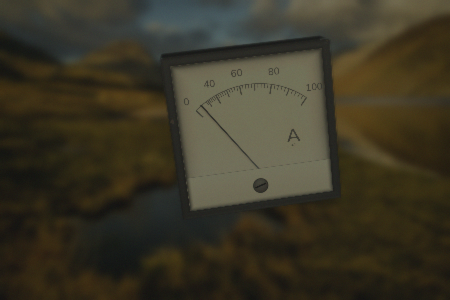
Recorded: 20 A
